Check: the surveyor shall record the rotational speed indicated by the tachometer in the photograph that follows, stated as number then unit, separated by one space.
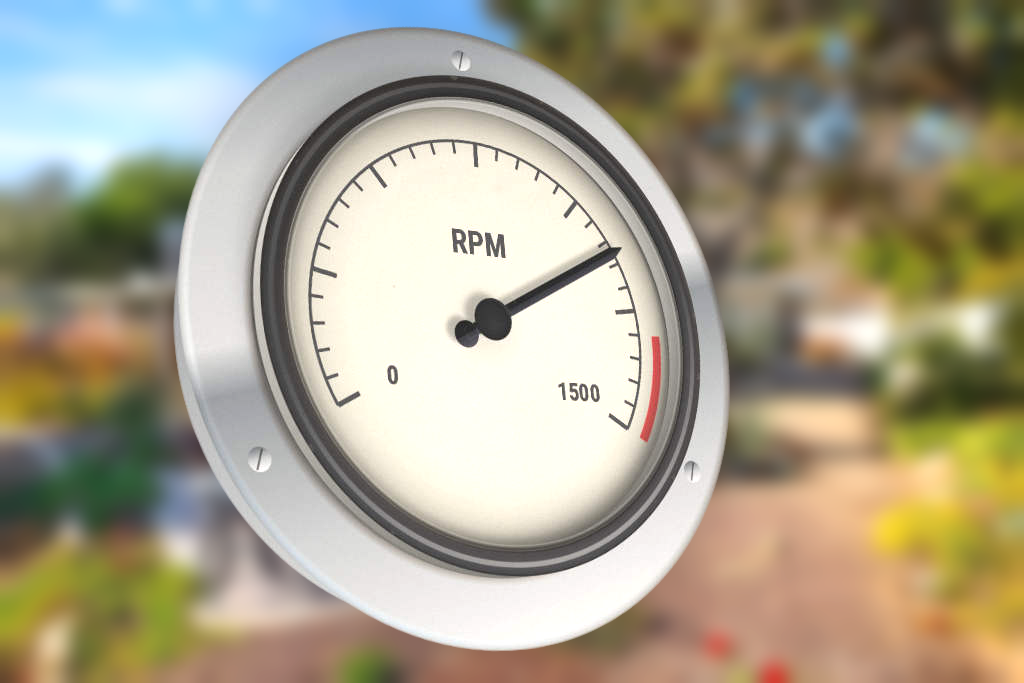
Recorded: 1125 rpm
